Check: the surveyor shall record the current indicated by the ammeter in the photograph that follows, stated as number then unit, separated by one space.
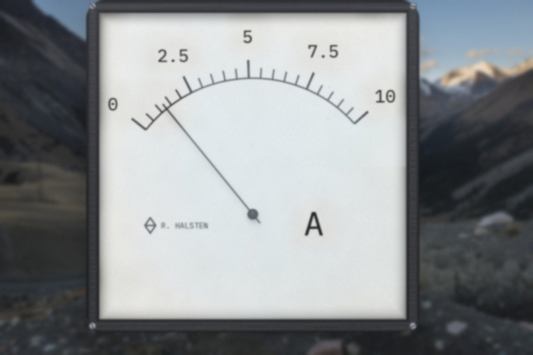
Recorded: 1.25 A
